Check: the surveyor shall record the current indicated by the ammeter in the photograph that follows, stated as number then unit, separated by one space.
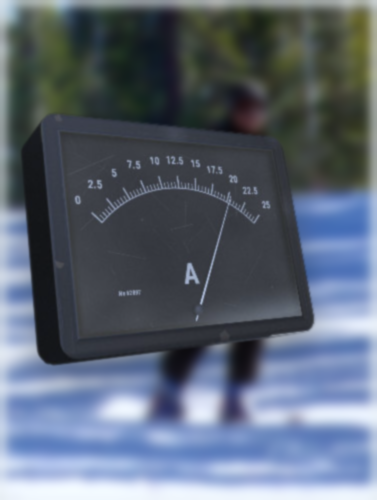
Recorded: 20 A
